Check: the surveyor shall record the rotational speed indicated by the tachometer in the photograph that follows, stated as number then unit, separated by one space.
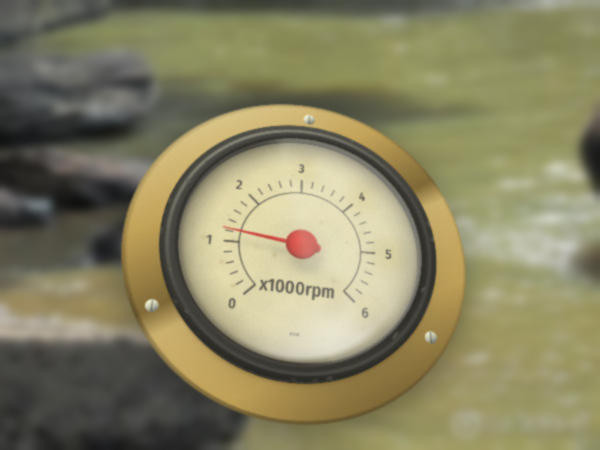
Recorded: 1200 rpm
